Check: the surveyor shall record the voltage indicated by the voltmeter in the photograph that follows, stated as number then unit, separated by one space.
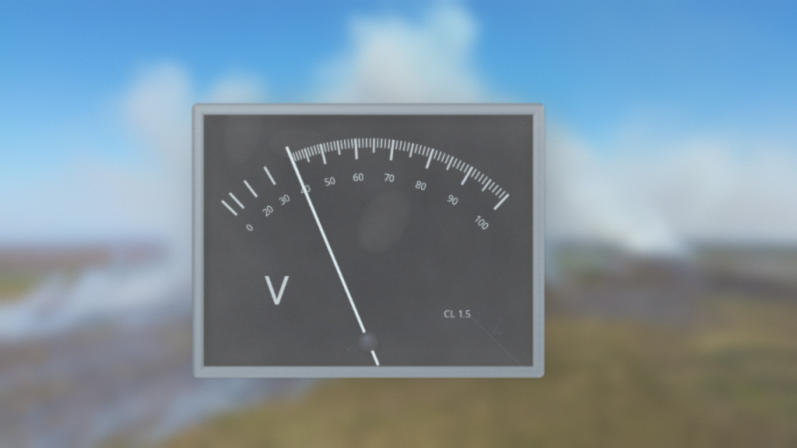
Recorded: 40 V
